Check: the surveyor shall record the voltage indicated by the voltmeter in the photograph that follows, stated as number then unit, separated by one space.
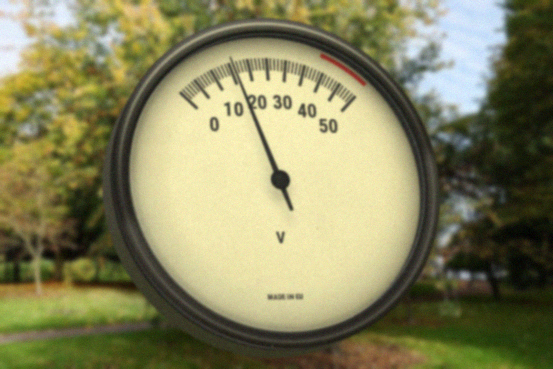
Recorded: 15 V
